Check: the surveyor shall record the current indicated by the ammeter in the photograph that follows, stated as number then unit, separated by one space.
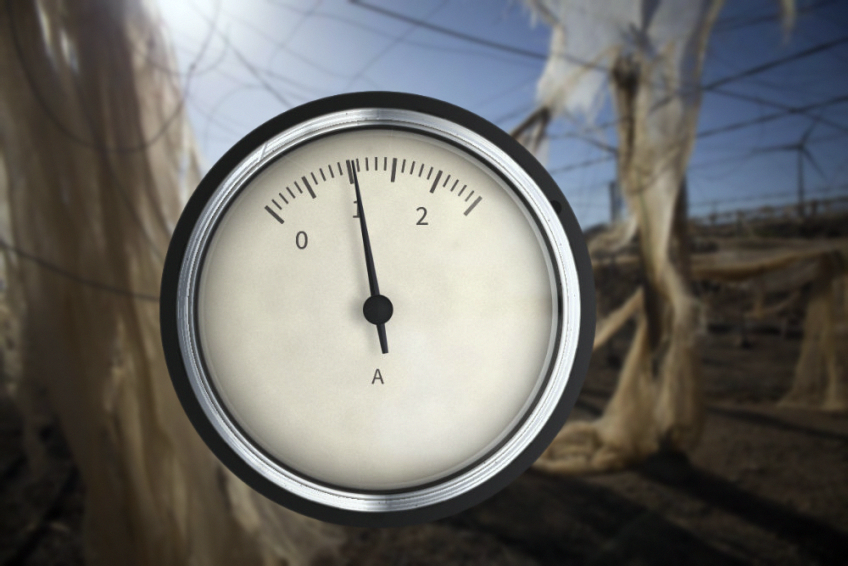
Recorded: 1.05 A
